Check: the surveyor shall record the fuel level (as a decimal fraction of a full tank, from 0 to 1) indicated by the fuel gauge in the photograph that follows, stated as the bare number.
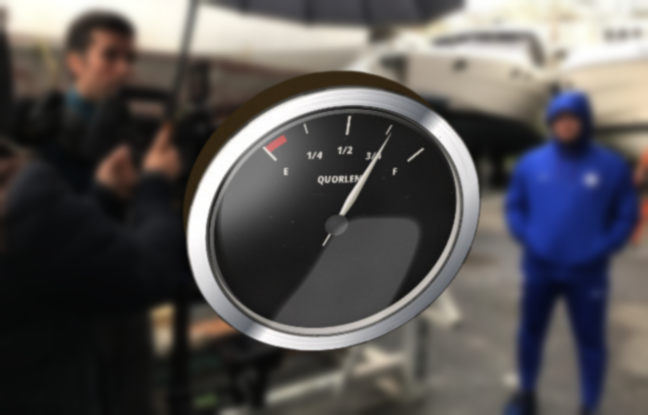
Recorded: 0.75
